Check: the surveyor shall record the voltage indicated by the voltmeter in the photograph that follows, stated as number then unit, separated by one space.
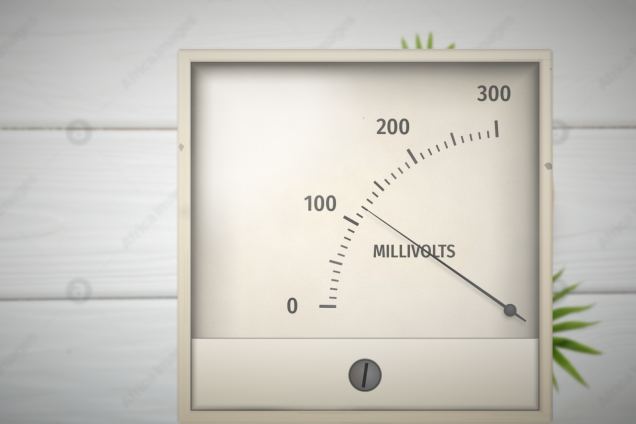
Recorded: 120 mV
